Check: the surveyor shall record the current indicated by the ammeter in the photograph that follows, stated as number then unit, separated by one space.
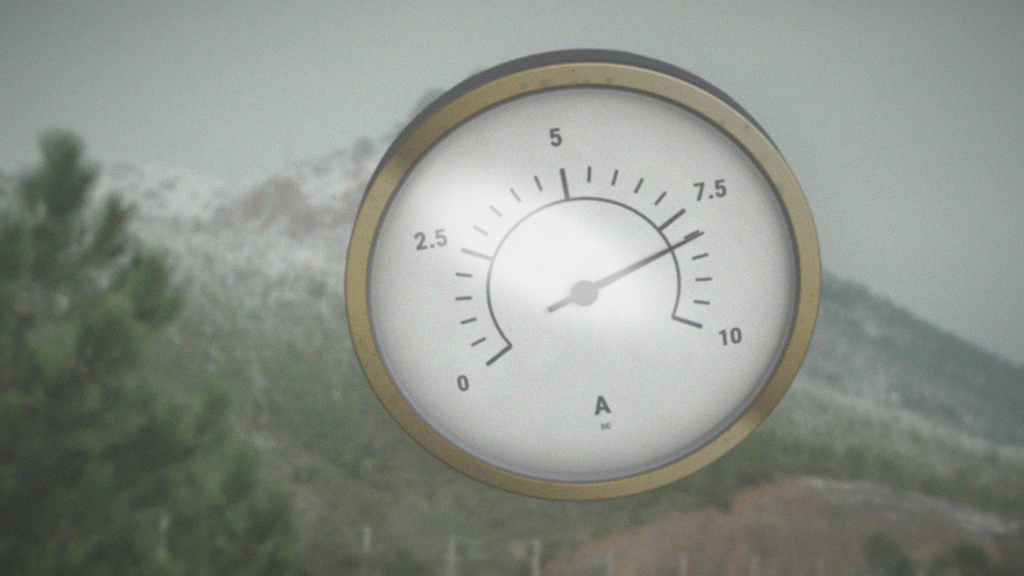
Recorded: 8 A
